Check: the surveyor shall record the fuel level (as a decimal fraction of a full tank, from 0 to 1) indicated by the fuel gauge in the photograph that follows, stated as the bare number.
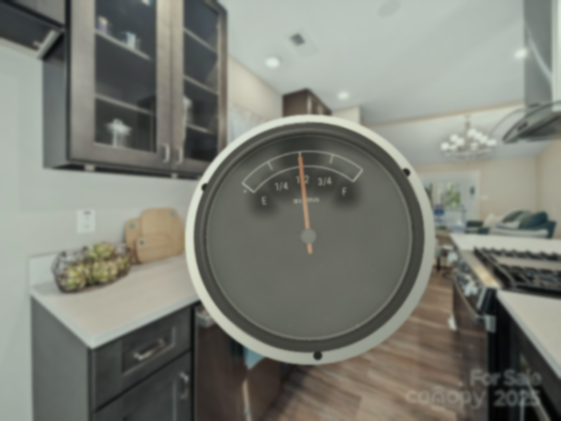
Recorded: 0.5
